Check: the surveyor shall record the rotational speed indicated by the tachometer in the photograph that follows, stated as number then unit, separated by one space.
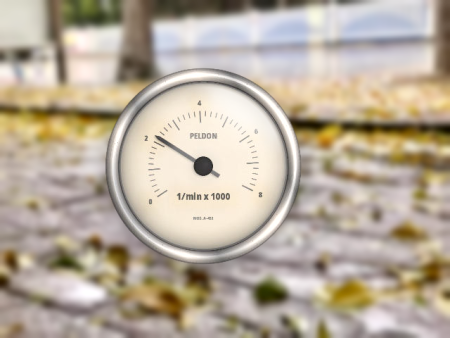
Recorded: 2200 rpm
